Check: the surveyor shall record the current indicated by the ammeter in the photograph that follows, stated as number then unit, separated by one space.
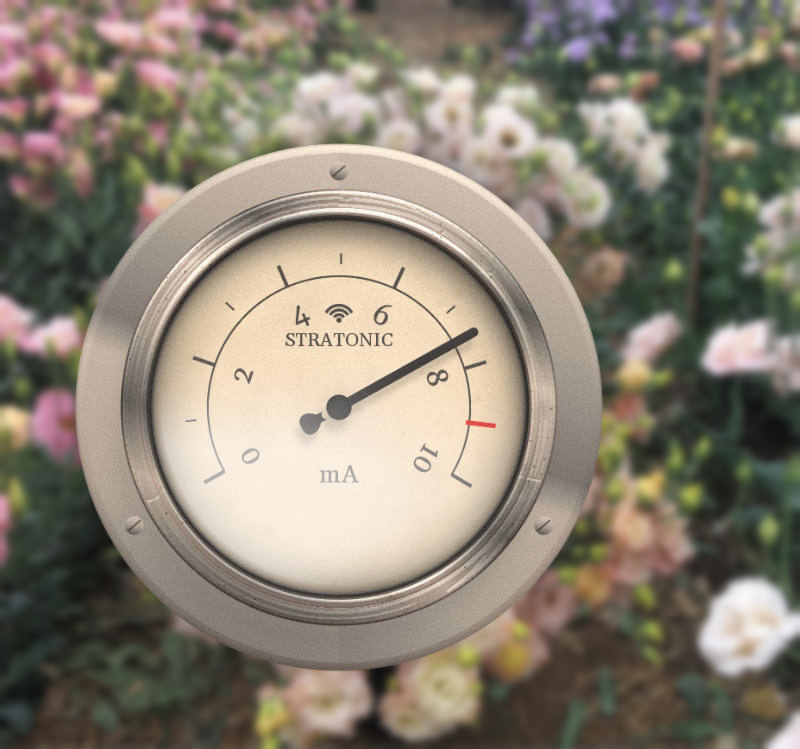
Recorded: 7.5 mA
